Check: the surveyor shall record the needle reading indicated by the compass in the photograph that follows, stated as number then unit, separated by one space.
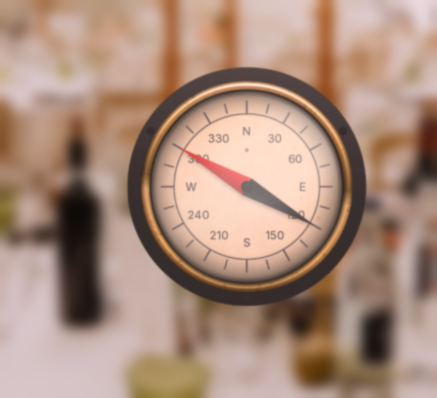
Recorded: 300 °
